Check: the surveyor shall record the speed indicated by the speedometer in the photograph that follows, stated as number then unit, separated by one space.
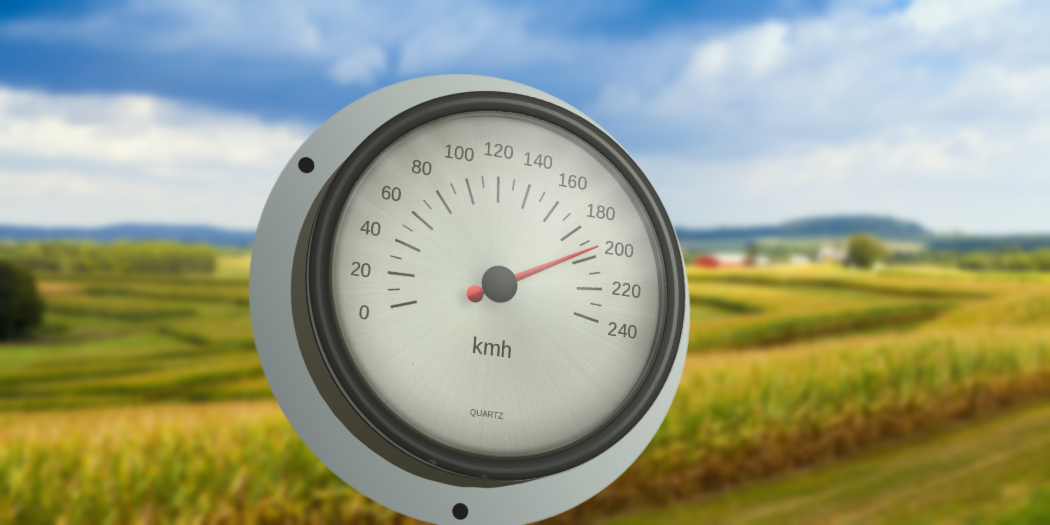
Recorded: 195 km/h
